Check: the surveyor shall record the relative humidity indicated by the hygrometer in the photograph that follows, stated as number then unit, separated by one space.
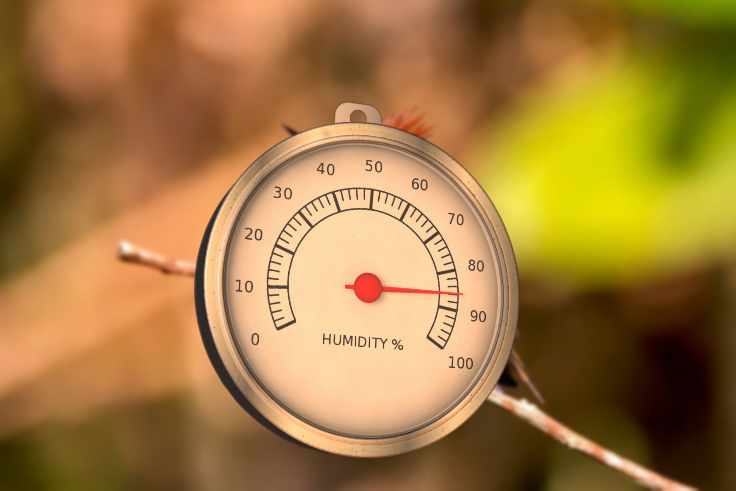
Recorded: 86 %
